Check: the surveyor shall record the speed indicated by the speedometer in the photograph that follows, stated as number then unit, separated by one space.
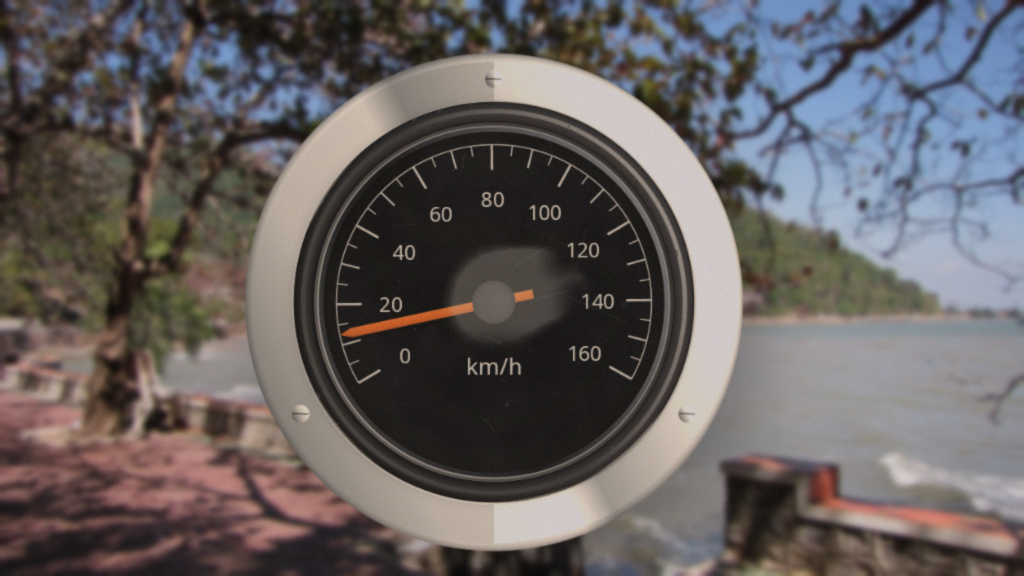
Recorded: 12.5 km/h
